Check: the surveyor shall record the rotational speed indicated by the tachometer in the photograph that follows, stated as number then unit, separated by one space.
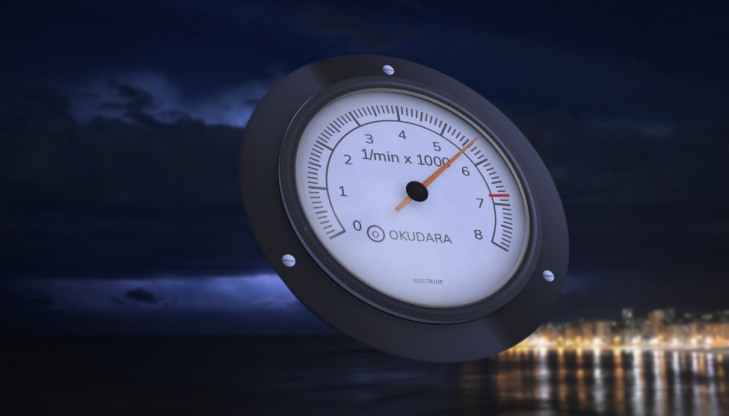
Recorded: 5600 rpm
